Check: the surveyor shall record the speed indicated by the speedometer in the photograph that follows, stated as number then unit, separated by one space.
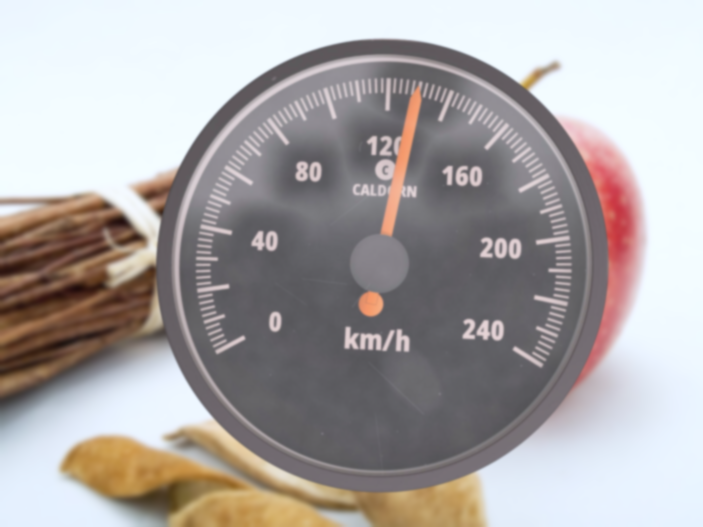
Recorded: 130 km/h
